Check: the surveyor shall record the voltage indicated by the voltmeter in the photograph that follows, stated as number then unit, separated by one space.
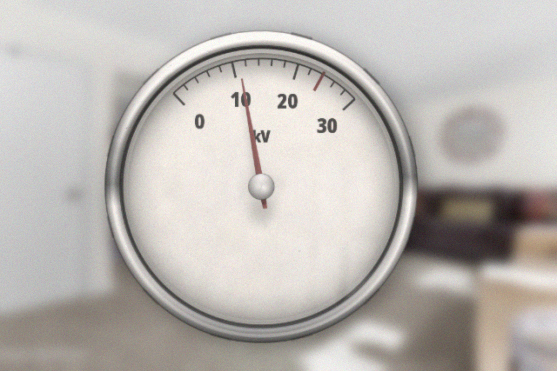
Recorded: 11 kV
